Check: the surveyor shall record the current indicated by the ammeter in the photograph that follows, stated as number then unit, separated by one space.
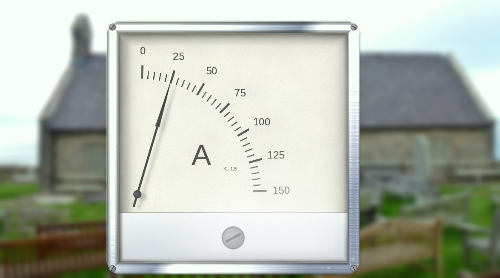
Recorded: 25 A
